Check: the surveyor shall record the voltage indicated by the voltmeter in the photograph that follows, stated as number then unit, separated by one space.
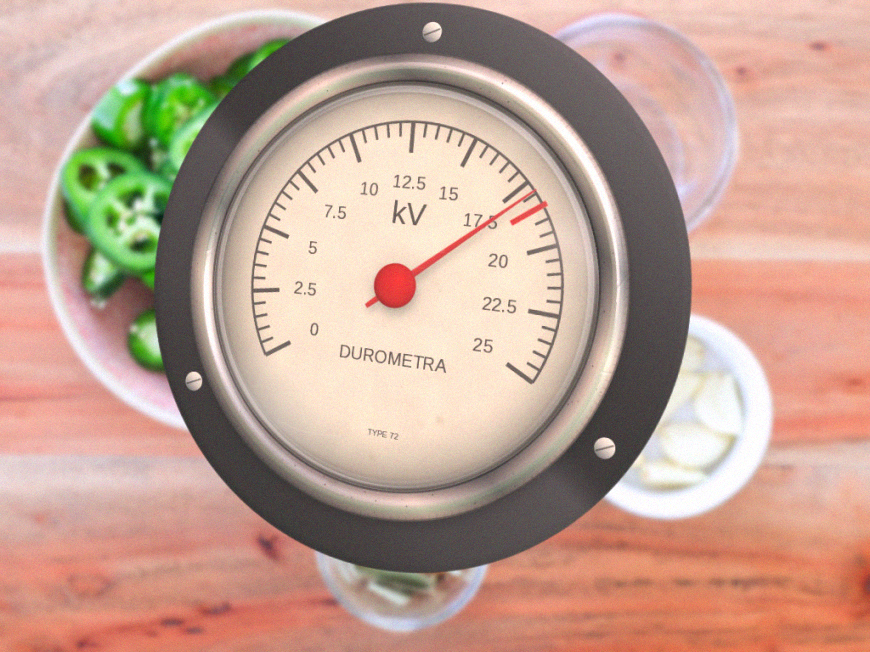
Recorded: 18 kV
